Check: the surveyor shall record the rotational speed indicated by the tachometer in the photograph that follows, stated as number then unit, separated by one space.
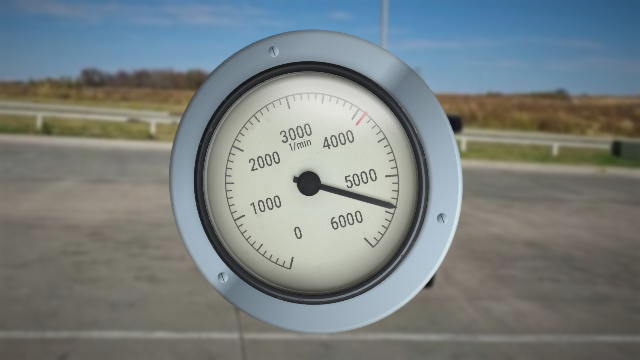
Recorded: 5400 rpm
